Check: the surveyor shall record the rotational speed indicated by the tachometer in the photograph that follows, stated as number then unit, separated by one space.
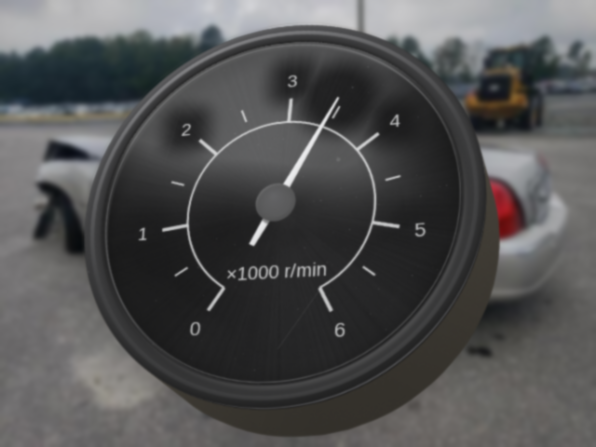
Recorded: 3500 rpm
